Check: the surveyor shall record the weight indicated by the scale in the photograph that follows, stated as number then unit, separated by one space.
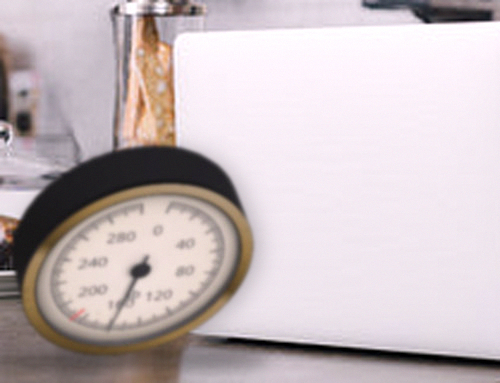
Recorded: 160 lb
